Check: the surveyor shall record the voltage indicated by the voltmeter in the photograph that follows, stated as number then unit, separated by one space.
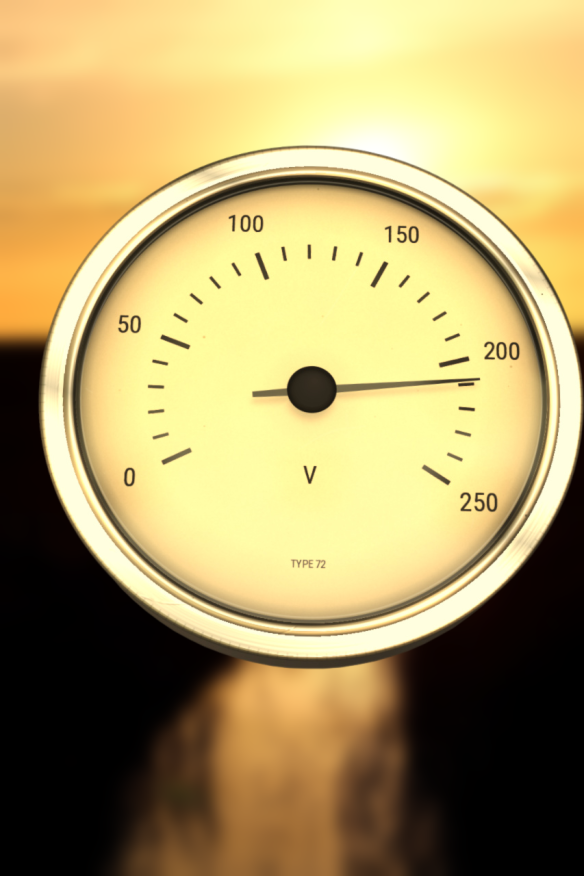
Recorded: 210 V
